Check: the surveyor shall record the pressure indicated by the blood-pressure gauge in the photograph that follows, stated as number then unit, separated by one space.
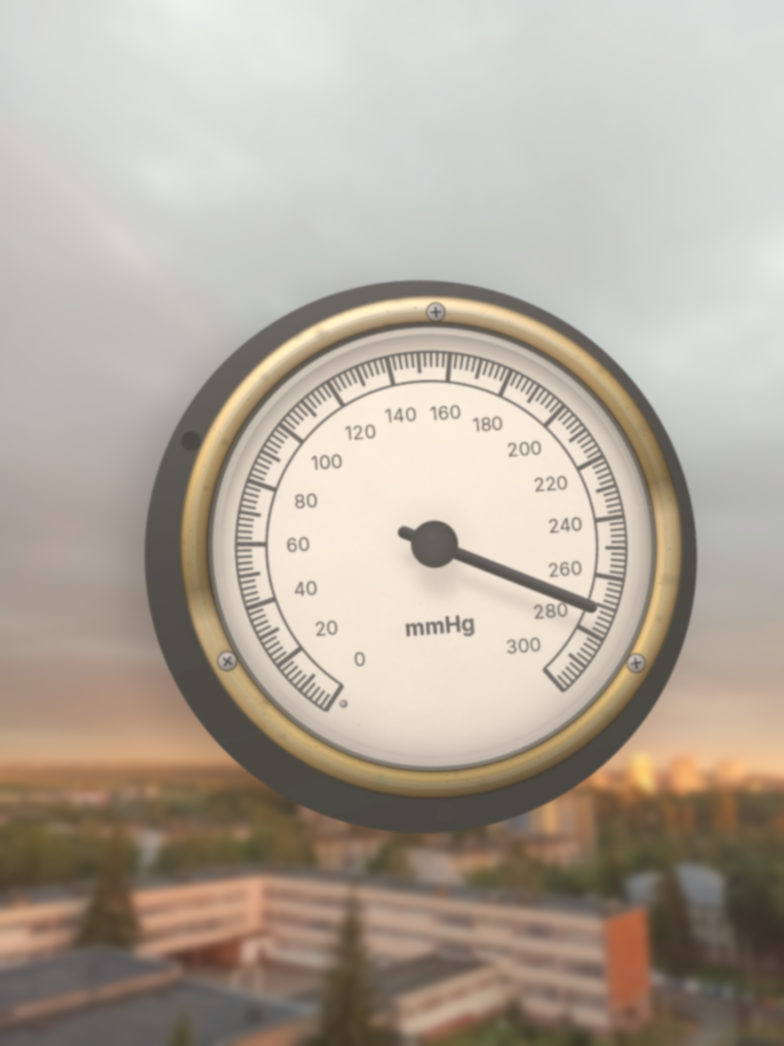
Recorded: 272 mmHg
